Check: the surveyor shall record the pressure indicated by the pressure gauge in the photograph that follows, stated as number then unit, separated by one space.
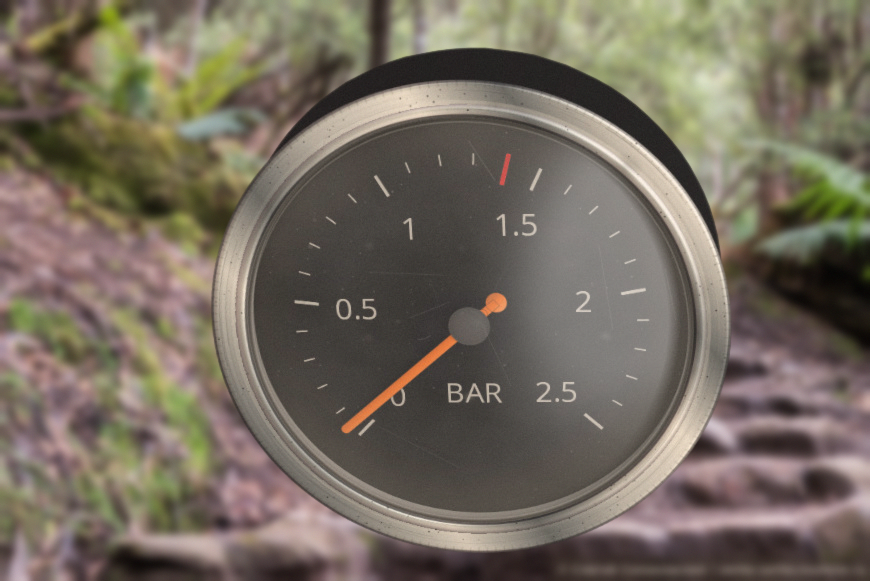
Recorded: 0.05 bar
